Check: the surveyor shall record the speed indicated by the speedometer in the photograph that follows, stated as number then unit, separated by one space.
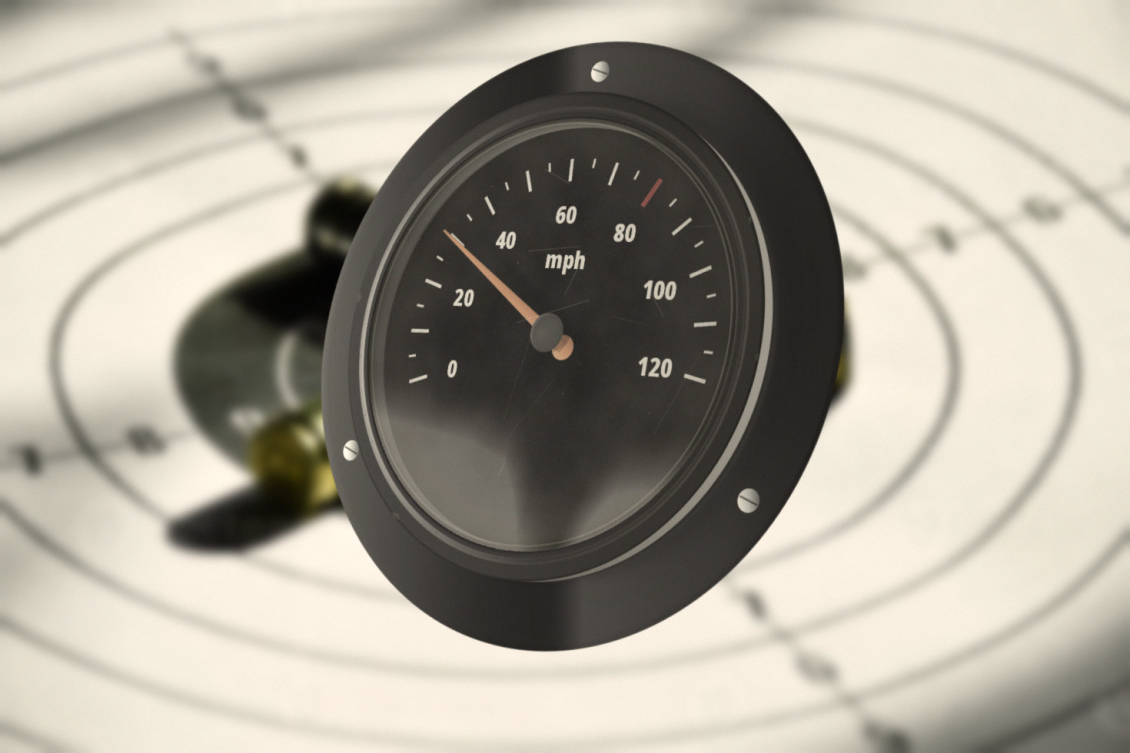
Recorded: 30 mph
